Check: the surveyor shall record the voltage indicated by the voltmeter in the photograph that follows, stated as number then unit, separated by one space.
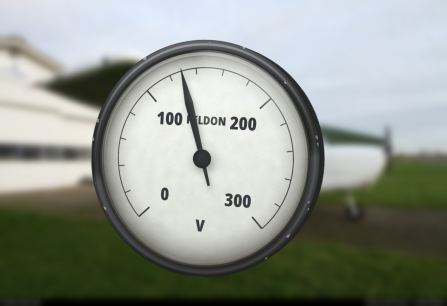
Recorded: 130 V
